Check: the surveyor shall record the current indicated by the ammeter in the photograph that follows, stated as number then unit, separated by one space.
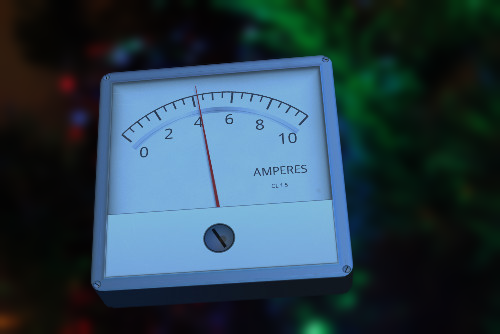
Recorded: 4.25 A
